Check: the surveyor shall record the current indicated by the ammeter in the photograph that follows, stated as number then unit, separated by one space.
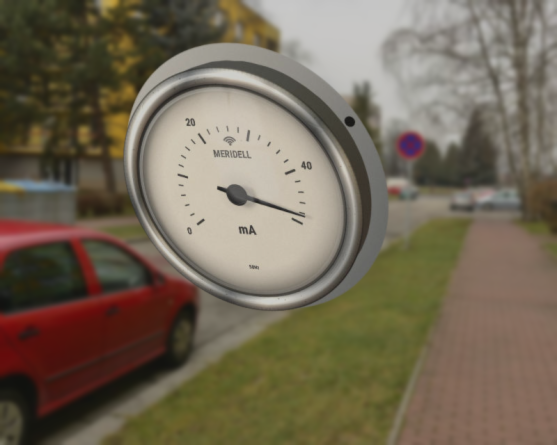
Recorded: 48 mA
